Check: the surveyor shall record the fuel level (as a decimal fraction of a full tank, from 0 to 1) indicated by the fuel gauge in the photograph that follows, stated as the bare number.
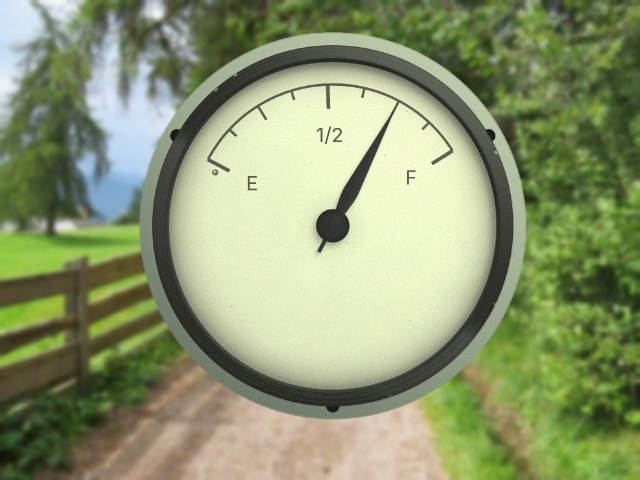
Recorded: 0.75
